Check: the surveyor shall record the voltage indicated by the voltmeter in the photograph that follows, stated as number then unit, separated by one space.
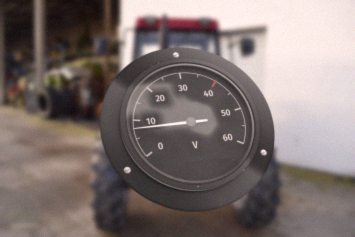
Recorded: 7.5 V
